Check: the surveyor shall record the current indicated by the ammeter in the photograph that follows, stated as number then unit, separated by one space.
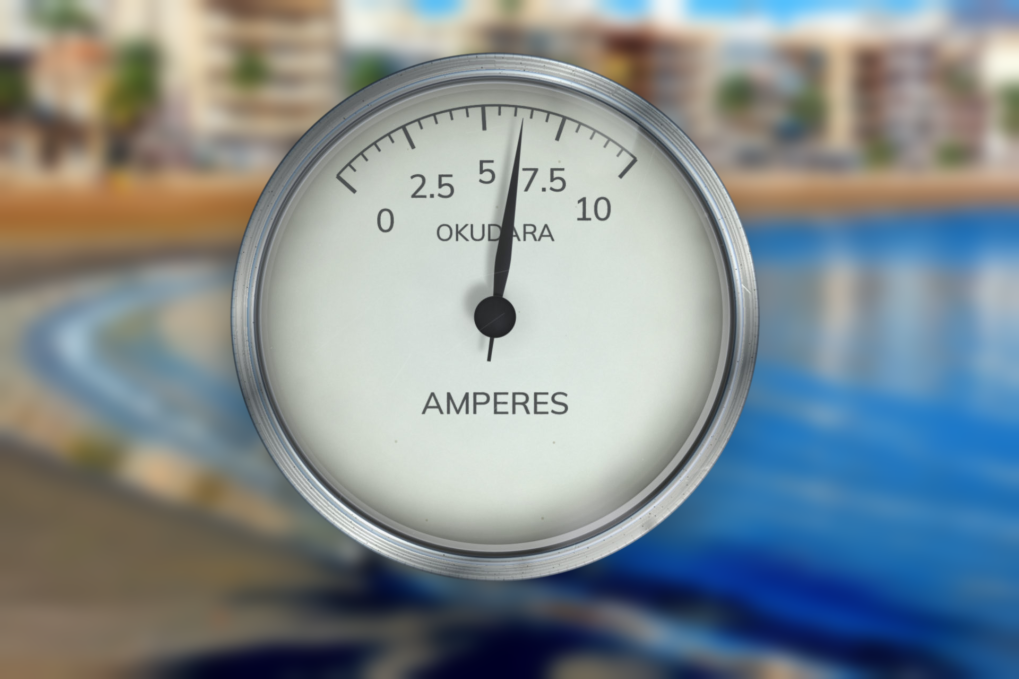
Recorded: 6.25 A
